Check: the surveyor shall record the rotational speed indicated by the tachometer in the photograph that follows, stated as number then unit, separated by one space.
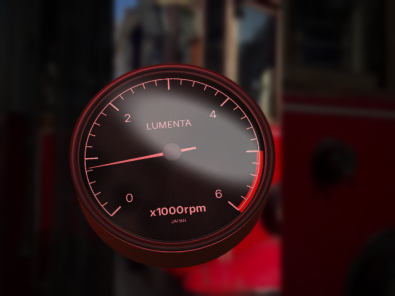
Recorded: 800 rpm
